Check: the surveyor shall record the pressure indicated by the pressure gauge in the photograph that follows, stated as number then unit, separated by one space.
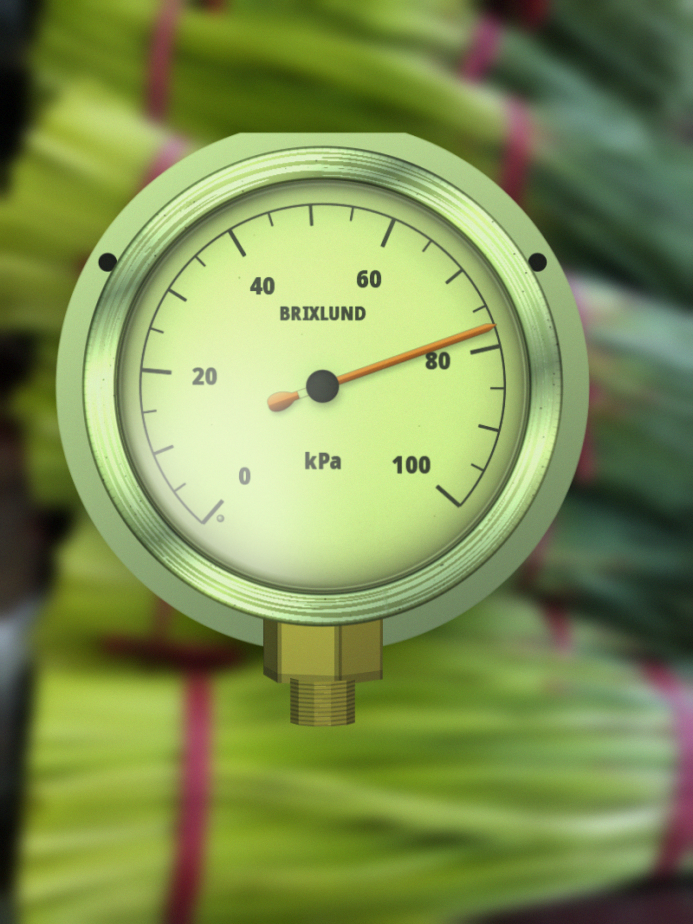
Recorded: 77.5 kPa
